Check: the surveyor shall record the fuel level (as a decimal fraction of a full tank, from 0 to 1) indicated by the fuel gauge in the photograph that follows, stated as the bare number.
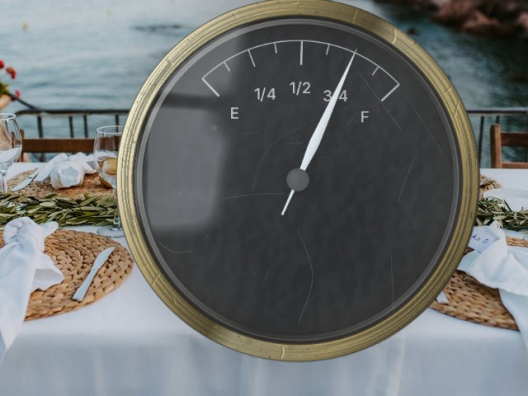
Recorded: 0.75
